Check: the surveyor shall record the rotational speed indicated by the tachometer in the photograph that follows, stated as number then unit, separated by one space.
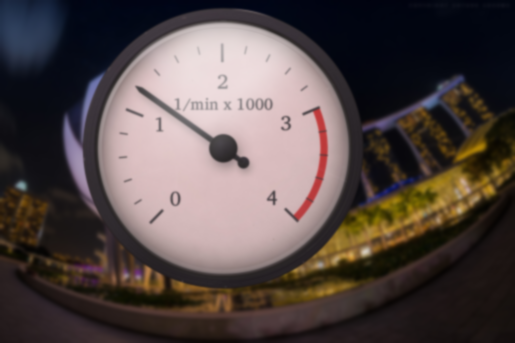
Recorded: 1200 rpm
